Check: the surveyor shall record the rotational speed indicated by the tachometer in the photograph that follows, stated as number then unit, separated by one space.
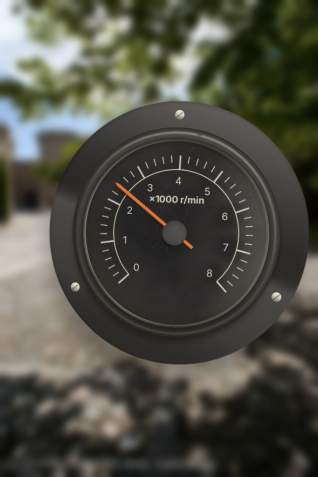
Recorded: 2400 rpm
